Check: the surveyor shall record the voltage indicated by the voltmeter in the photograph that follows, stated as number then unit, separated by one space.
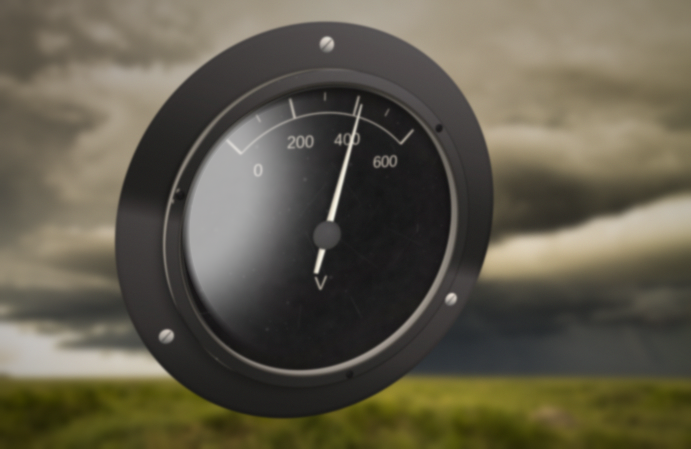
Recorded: 400 V
